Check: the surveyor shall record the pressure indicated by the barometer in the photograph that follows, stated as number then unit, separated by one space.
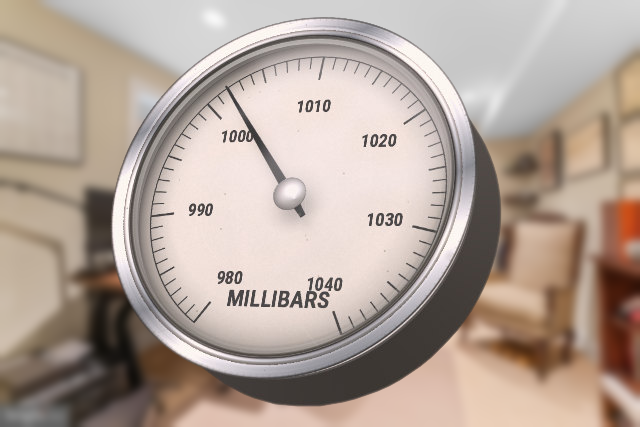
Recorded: 1002 mbar
